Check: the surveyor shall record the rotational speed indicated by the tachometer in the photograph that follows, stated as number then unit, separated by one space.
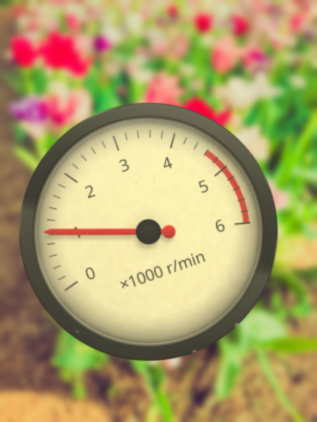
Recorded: 1000 rpm
